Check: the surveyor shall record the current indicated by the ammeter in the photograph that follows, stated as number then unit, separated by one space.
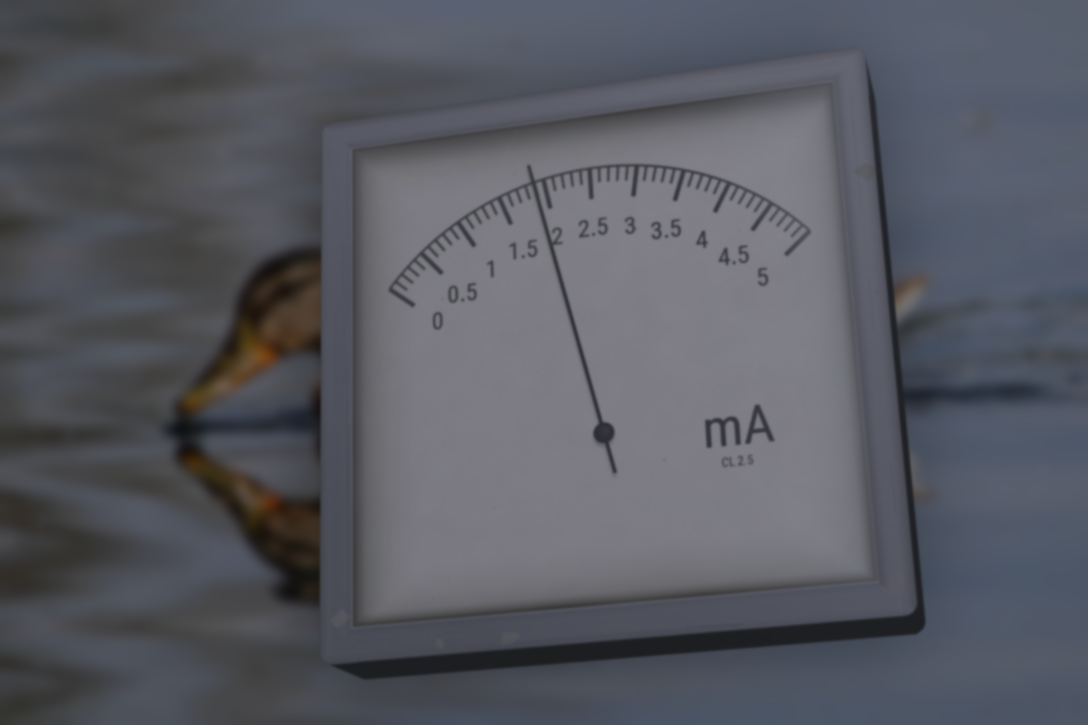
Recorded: 1.9 mA
